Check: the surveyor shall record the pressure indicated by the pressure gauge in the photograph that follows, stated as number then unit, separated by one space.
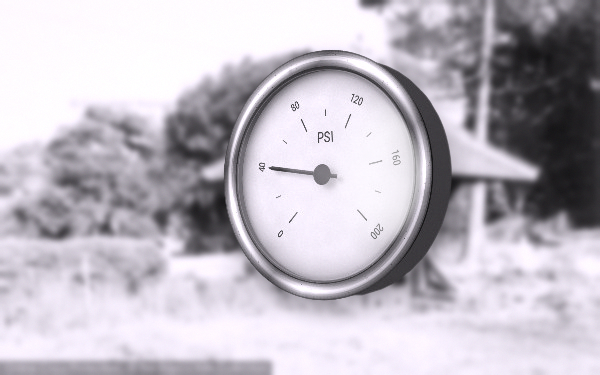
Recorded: 40 psi
